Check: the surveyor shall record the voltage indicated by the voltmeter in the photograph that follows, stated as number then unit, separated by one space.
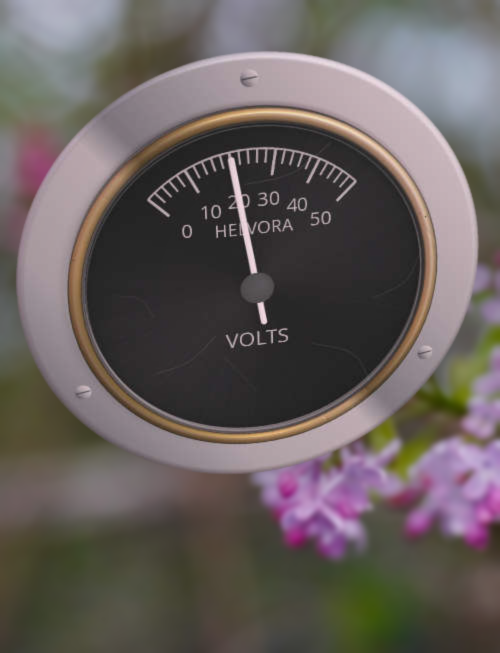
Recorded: 20 V
